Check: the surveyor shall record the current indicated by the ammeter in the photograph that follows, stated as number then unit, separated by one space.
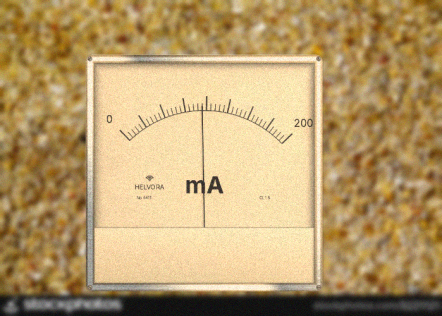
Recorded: 95 mA
